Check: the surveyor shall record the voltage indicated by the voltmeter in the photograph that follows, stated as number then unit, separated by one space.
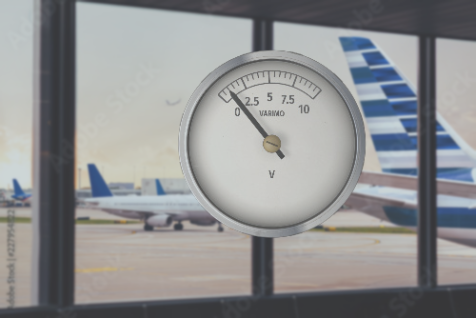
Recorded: 1 V
